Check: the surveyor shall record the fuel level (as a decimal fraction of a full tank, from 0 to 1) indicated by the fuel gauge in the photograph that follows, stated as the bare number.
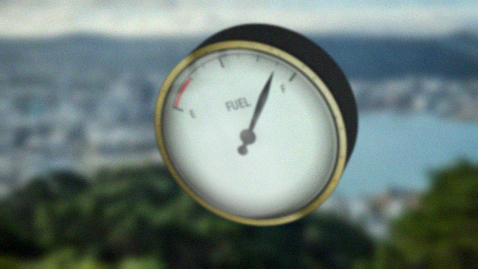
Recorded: 0.875
